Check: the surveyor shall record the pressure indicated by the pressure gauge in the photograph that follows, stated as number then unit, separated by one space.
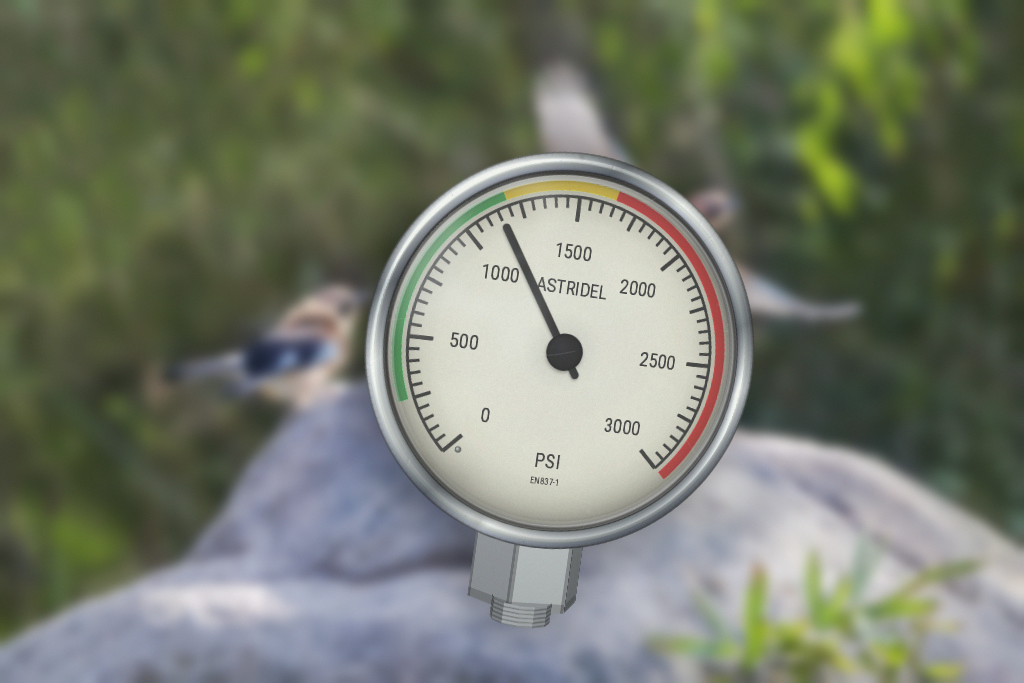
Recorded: 1150 psi
